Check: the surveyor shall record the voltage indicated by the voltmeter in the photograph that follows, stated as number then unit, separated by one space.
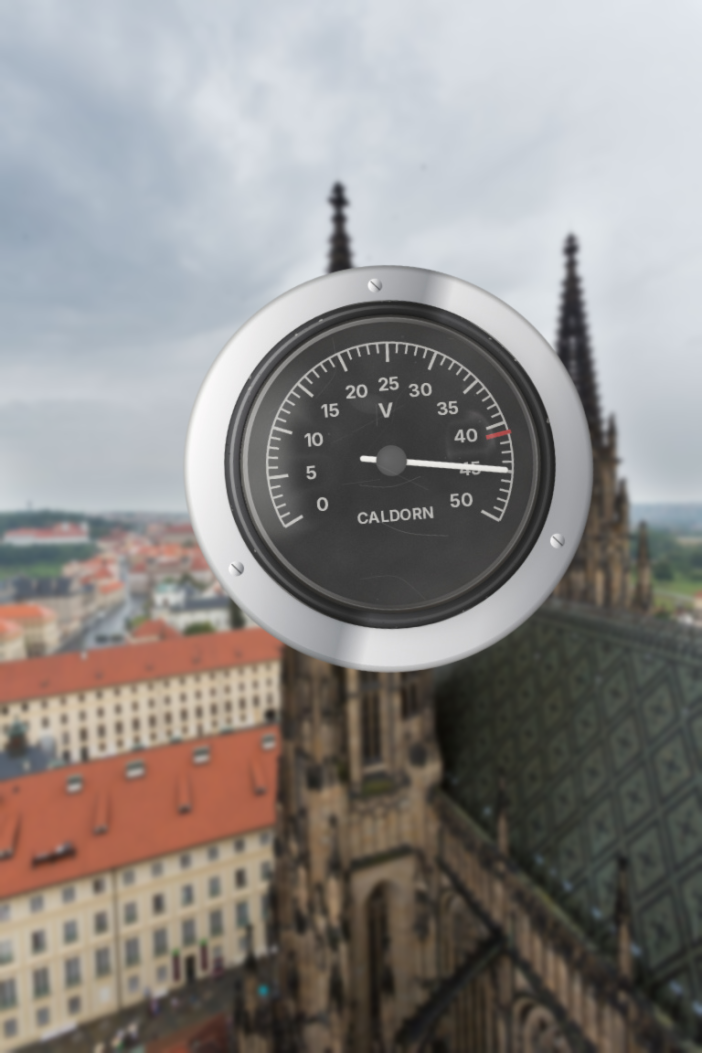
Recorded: 45 V
